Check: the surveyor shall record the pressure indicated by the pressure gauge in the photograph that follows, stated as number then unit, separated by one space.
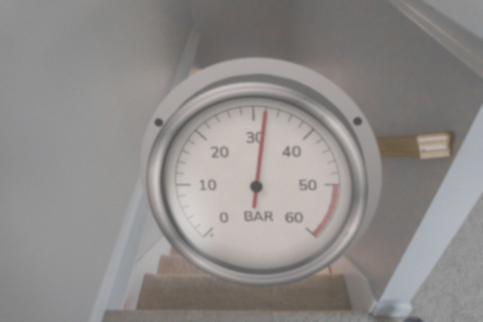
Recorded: 32 bar
